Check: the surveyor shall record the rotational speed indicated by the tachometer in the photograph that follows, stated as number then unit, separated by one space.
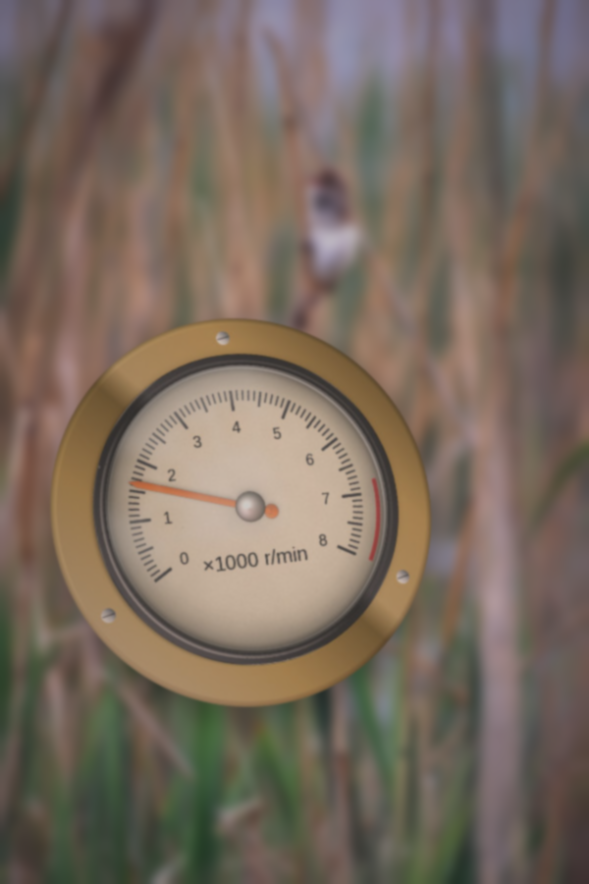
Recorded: 1600 rpm
